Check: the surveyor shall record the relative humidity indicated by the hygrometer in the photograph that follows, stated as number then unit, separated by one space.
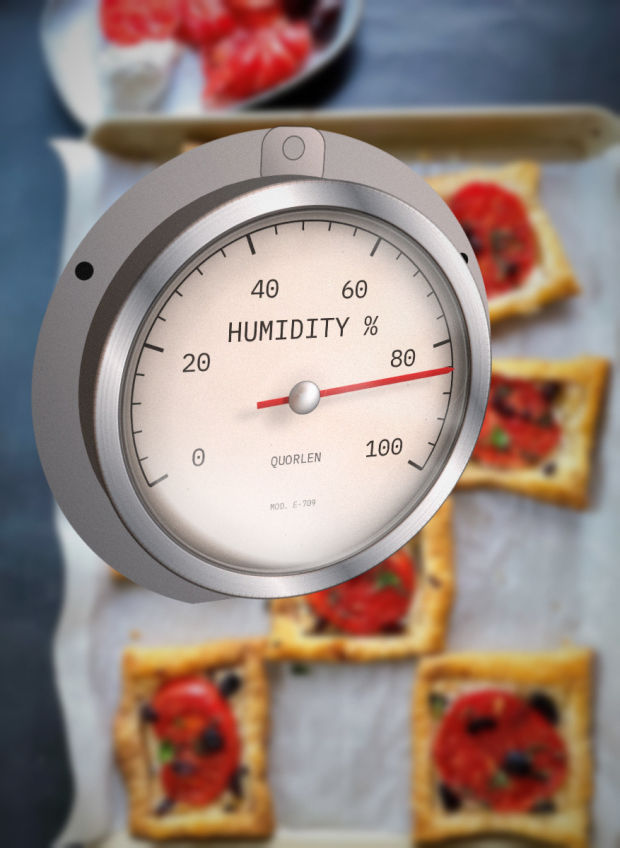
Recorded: 84 %
